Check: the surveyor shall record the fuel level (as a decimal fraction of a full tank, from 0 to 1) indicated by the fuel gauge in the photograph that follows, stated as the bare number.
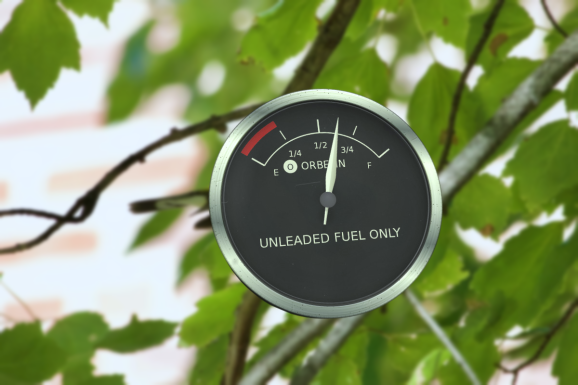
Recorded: 0.625
